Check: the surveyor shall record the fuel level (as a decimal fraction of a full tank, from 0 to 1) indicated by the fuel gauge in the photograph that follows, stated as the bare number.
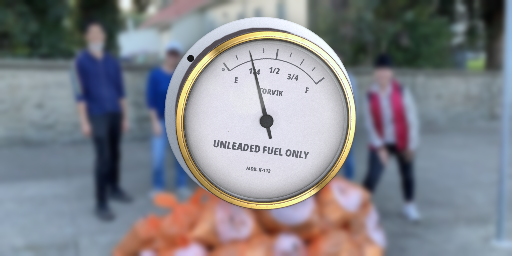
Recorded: 0.25
